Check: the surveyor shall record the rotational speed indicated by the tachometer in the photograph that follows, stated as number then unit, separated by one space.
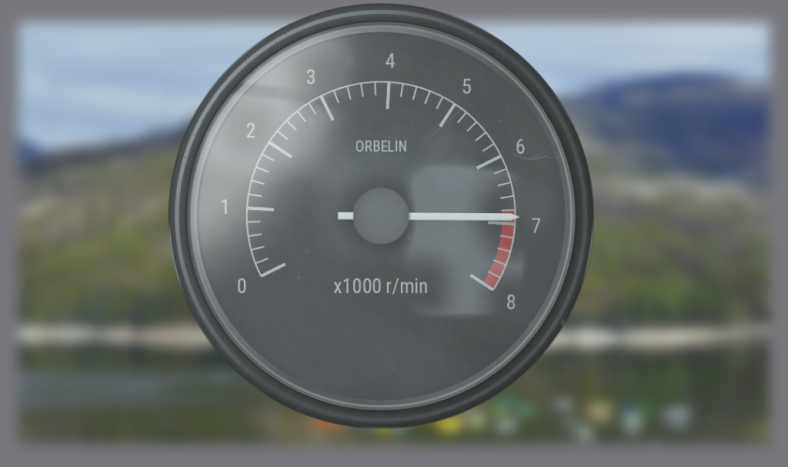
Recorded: 6900 rpm
